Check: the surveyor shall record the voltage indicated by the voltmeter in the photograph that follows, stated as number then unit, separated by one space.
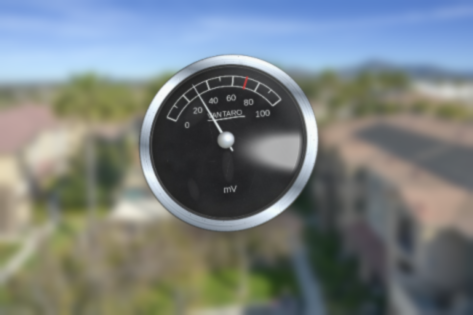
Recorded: 30 mV
